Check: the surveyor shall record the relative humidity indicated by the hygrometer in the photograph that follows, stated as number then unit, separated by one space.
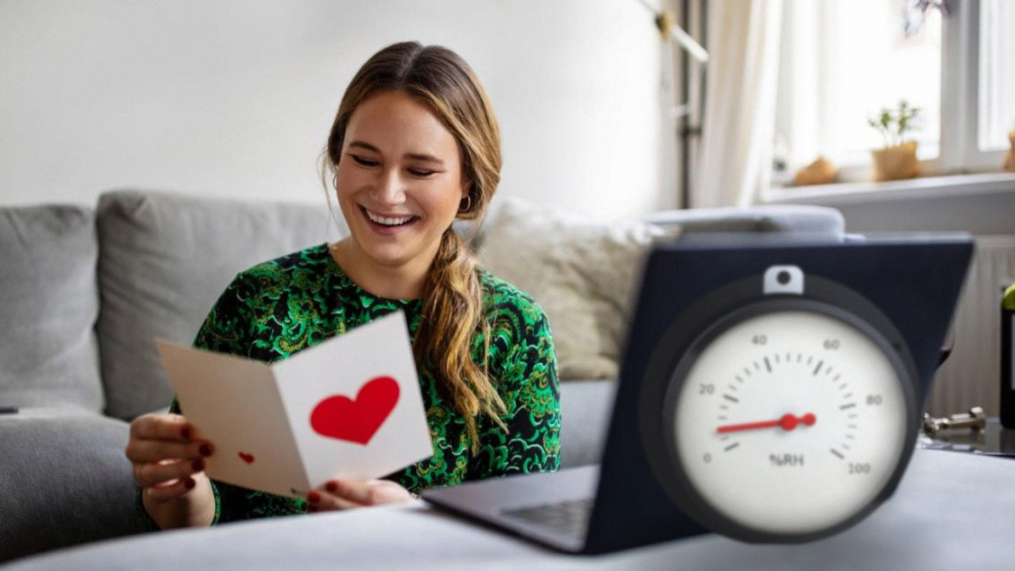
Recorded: 8 %
